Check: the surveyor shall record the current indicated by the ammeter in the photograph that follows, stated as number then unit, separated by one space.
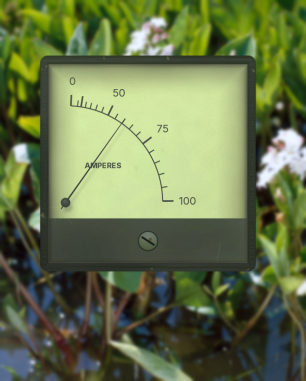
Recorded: 60 A
